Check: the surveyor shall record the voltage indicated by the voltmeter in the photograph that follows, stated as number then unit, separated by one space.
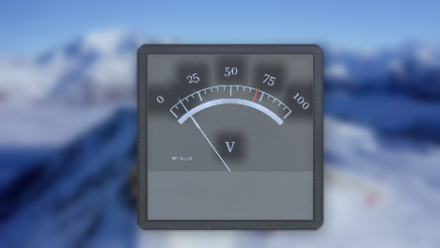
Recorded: 10 V
